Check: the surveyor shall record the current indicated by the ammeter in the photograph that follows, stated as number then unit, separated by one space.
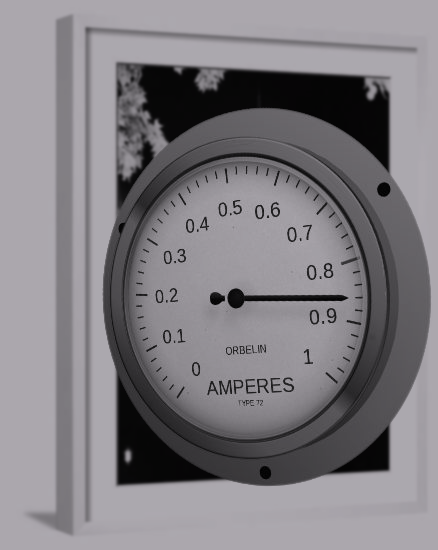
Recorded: 0.86 A
